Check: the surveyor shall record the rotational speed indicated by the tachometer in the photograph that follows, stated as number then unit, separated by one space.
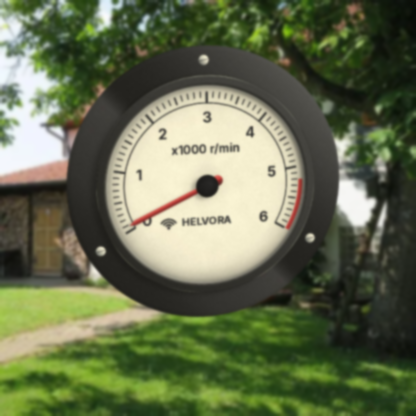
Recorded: 100 rpm
